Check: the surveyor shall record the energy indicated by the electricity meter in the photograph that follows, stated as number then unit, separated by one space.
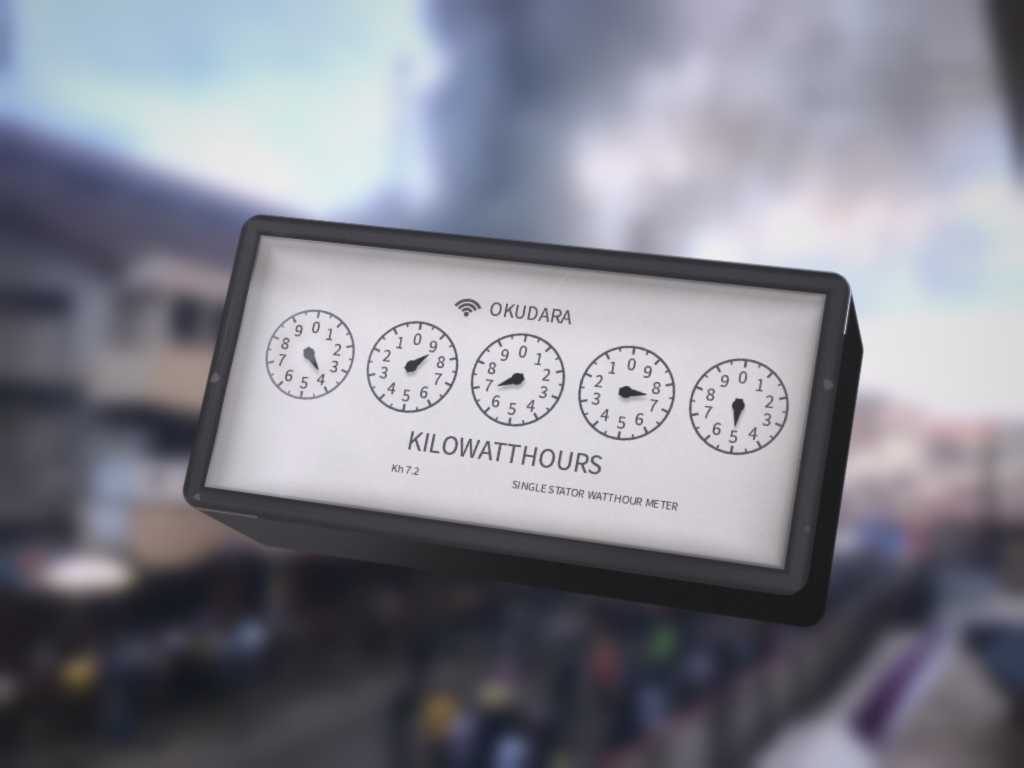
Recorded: 38675 kWh
